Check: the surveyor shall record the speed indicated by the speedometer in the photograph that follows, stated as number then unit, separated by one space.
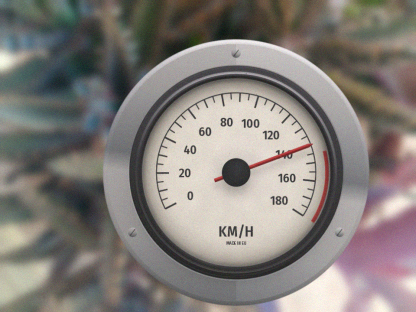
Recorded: 140 km/h
